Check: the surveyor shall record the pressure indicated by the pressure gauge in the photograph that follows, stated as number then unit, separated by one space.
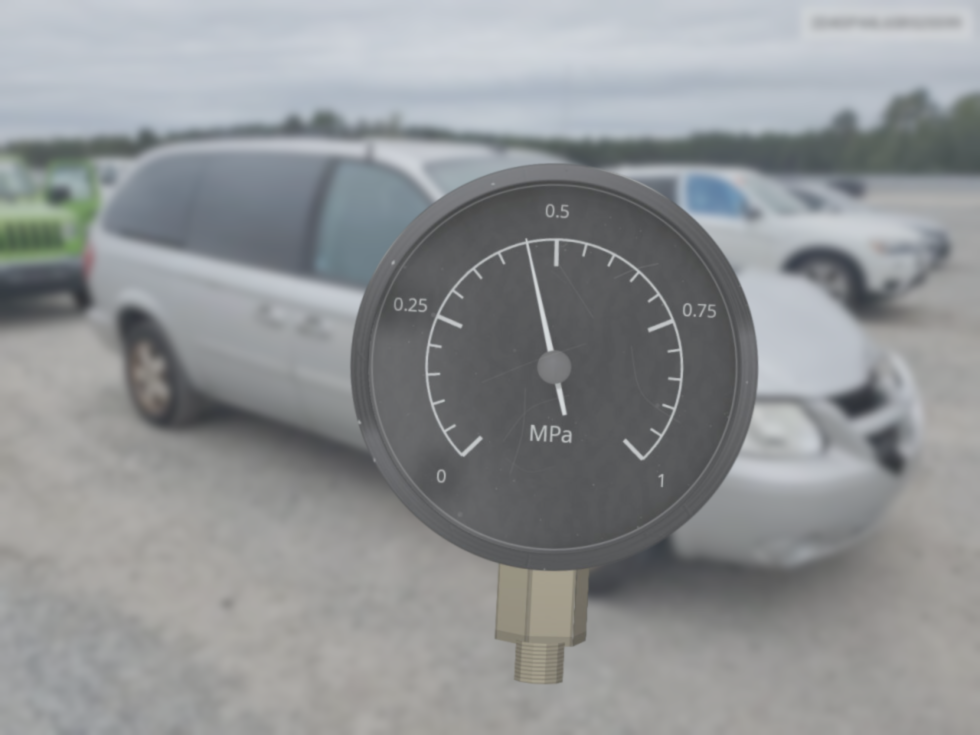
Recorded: 0.45 MPa
